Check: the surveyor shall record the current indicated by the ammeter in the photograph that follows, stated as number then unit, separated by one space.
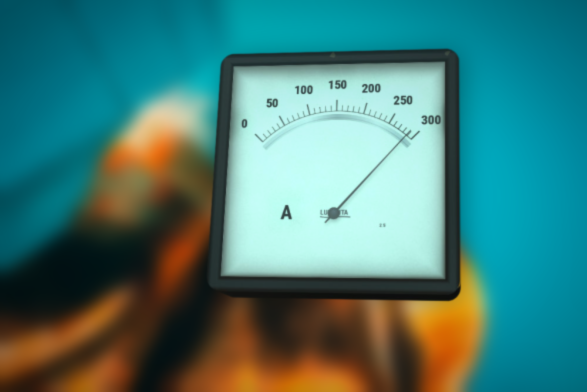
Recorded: 290 A
